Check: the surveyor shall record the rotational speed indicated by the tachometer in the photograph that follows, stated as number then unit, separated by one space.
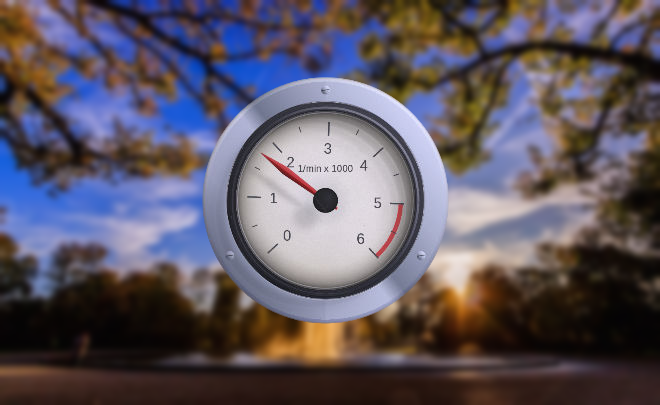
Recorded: 1750 rpm
